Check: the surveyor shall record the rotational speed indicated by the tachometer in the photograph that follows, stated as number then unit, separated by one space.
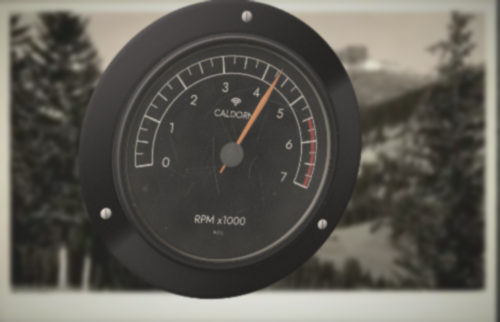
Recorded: 4250 rpm
